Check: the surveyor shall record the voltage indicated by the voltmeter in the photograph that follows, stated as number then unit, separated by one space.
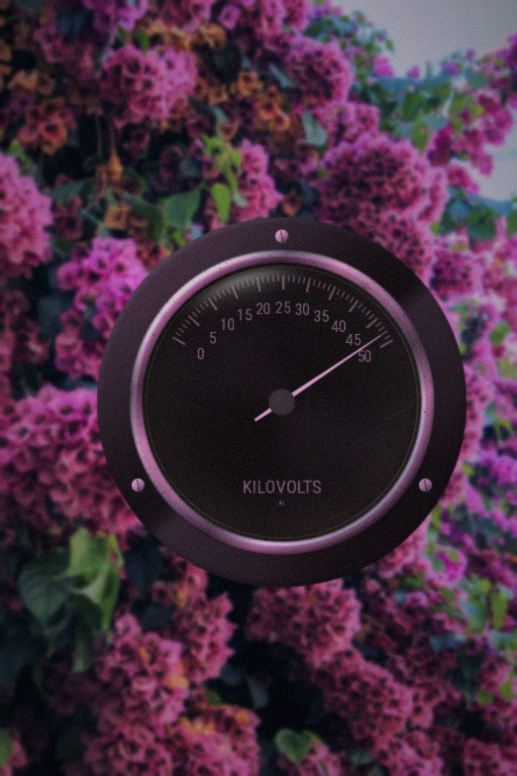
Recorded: 48 kV
